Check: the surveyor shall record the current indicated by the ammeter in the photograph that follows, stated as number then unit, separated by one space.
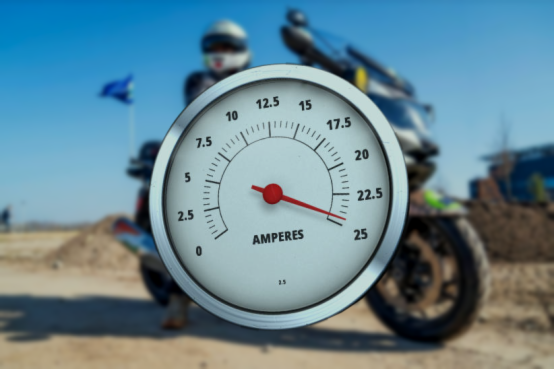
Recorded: 24.5 A
